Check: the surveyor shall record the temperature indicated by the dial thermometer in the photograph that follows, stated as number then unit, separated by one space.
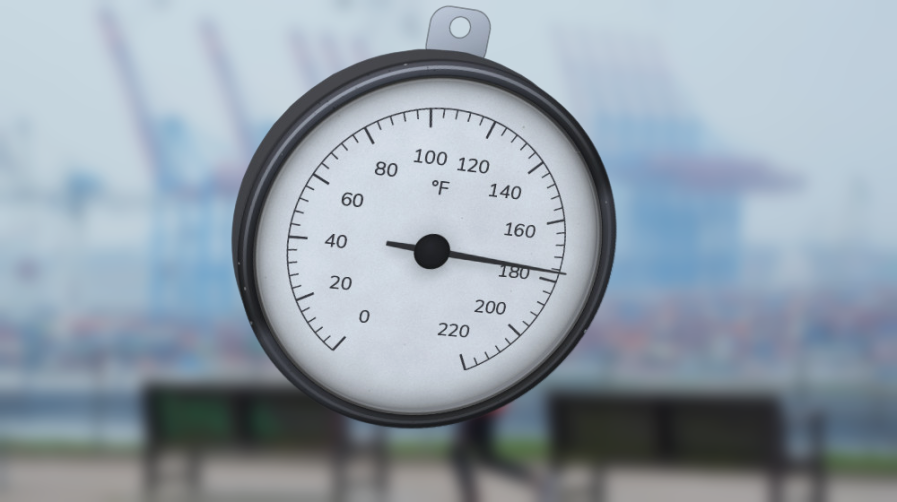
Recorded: 176 °F
